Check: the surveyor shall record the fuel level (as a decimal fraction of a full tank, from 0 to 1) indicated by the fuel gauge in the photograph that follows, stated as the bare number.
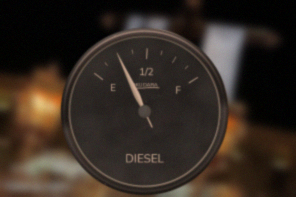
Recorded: 0.25
